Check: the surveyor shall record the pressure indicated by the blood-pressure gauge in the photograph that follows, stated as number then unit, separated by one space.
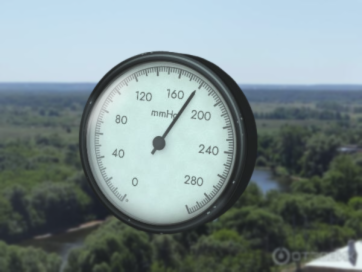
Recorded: 180 mmHg
